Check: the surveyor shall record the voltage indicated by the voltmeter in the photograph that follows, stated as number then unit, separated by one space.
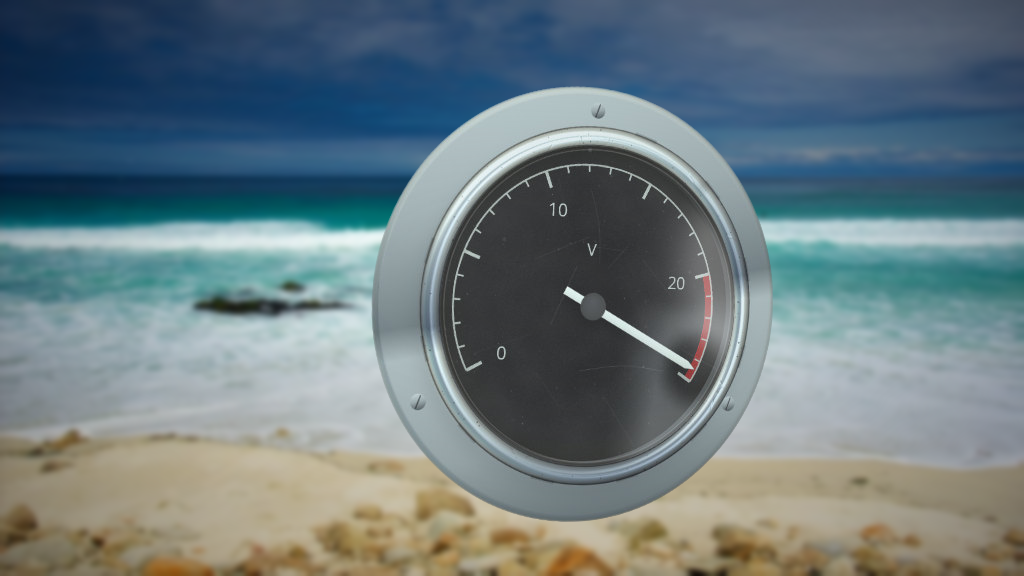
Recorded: 24.5 V
